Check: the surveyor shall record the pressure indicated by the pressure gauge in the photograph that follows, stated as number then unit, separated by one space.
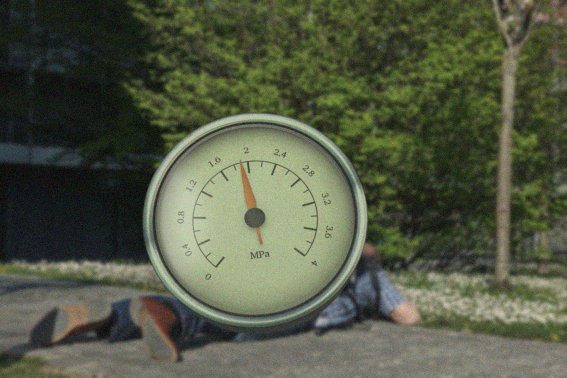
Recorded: 1.9 MPa
